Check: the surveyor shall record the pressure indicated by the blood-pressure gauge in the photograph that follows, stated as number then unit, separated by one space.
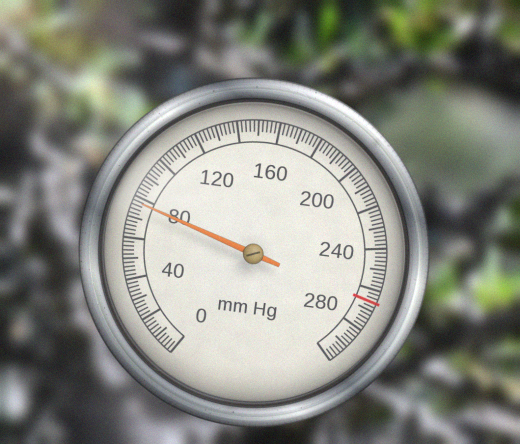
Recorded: 78 mmHg
